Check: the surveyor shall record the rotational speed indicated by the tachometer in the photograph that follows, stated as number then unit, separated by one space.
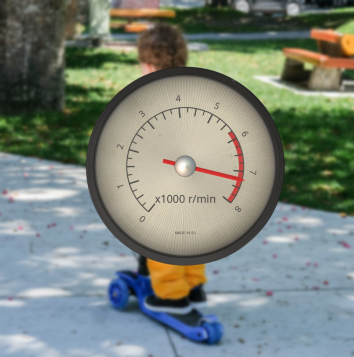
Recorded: 7250 rpm
